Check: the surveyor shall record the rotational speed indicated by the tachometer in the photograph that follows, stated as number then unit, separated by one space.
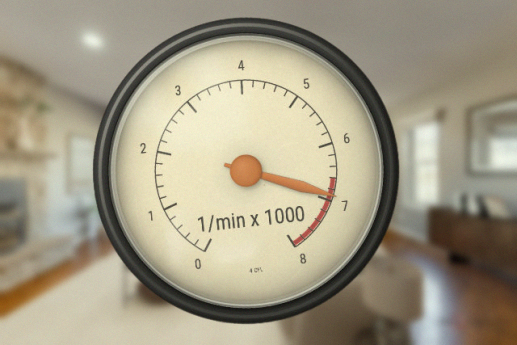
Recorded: 6900 rpm
